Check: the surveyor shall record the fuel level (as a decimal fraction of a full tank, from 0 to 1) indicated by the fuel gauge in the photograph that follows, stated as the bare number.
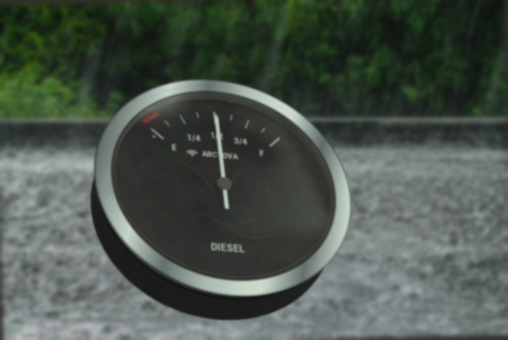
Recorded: 0.5
